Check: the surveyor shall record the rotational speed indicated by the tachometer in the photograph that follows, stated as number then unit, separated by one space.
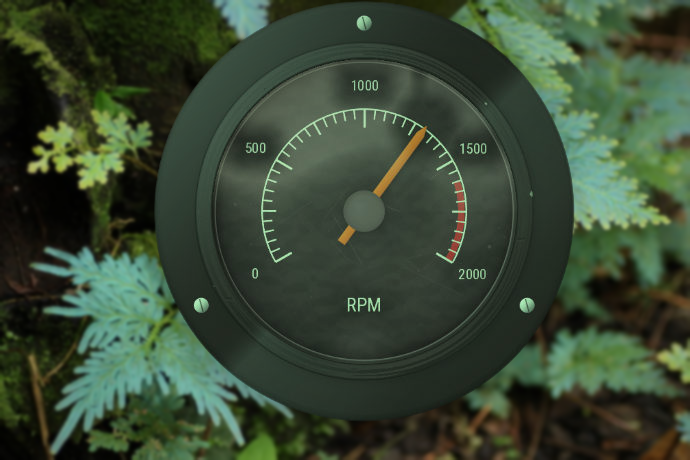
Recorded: 1300 rpm
